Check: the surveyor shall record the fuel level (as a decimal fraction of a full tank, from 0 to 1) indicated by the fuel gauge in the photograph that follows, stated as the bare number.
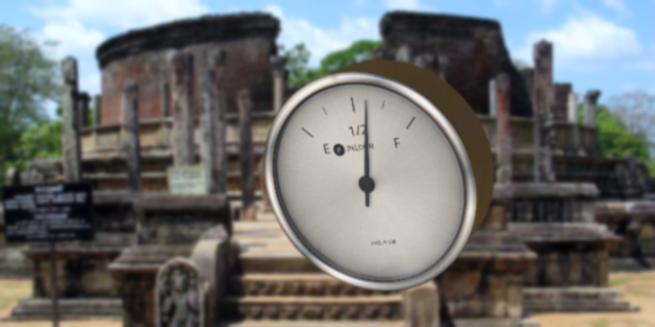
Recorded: 0.625
